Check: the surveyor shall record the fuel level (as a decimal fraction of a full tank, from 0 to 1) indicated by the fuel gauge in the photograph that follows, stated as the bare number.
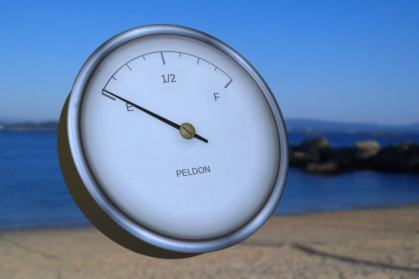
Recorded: 0
